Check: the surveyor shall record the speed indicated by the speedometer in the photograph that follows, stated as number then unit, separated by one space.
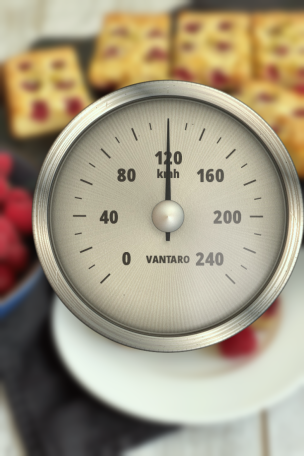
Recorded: 120 km/h
